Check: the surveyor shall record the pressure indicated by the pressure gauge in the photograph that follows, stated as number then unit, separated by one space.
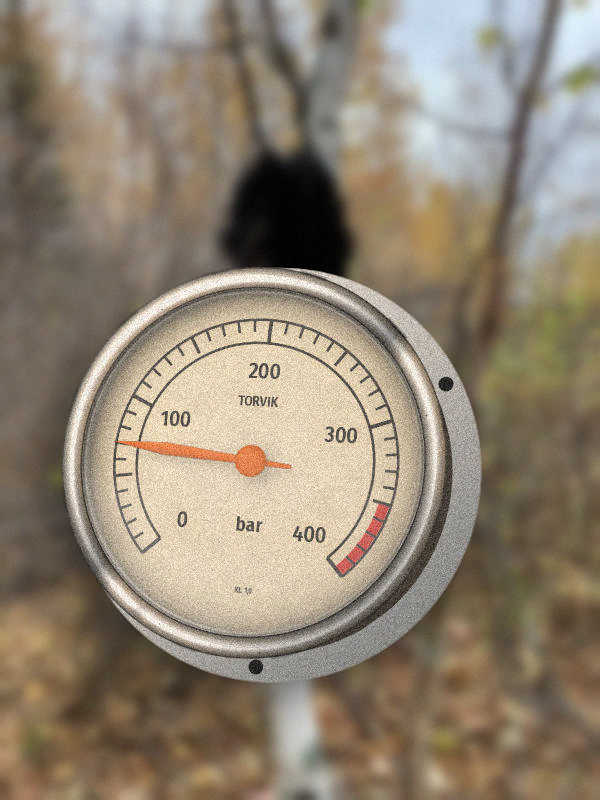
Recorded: 70 bar
